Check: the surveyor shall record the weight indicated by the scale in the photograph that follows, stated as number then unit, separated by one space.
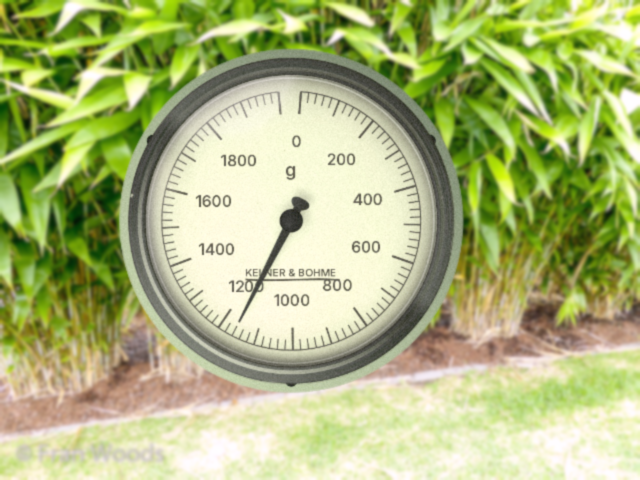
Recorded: 1160 g
